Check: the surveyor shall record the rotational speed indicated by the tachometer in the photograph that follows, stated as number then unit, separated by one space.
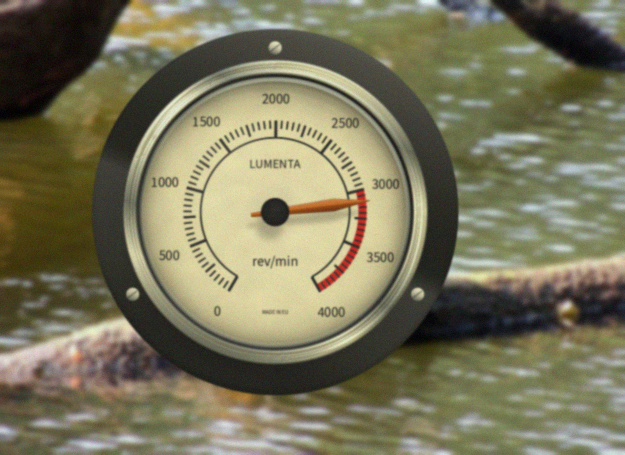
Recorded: 3100 rpm
